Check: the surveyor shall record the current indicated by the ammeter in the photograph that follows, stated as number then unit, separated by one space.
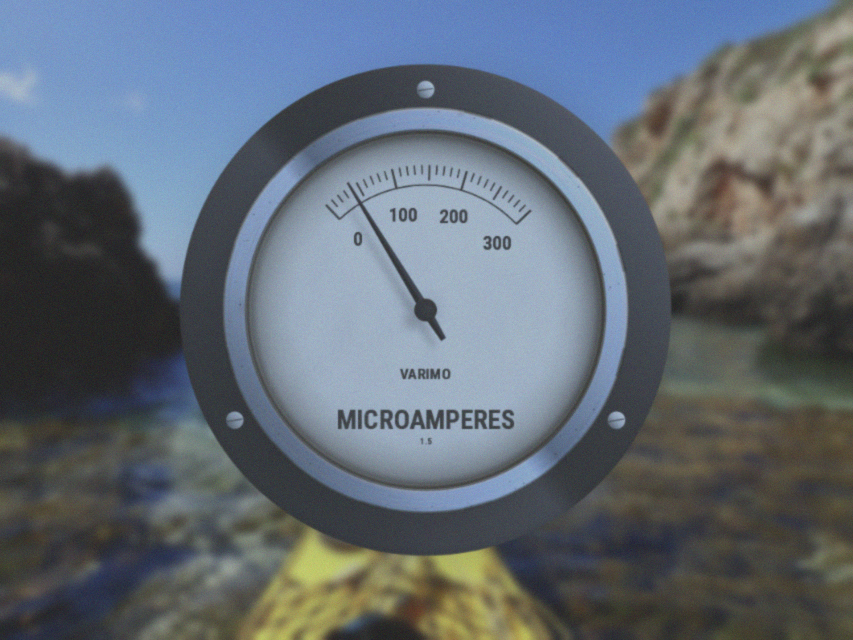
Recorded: 40 µA
